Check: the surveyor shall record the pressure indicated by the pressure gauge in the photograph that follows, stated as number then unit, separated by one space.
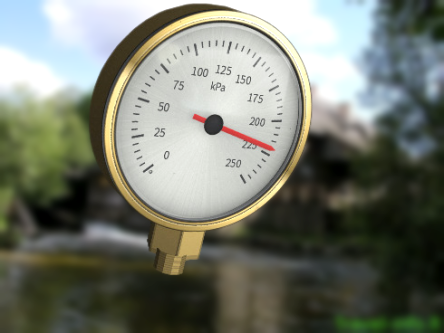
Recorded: 220 kPa
